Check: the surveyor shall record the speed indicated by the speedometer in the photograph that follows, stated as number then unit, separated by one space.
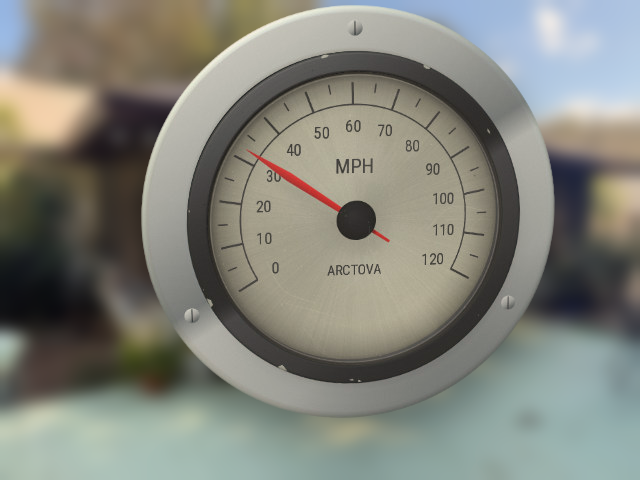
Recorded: 32.5 mph
